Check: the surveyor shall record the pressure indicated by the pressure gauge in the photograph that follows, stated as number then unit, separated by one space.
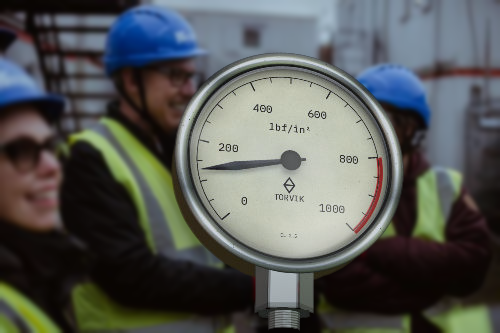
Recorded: 125 psi
